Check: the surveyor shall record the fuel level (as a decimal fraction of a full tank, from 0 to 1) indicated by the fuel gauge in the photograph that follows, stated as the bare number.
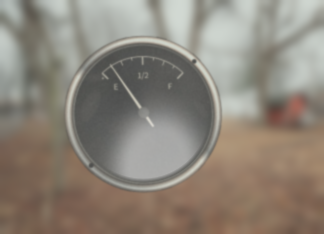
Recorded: 0.125
